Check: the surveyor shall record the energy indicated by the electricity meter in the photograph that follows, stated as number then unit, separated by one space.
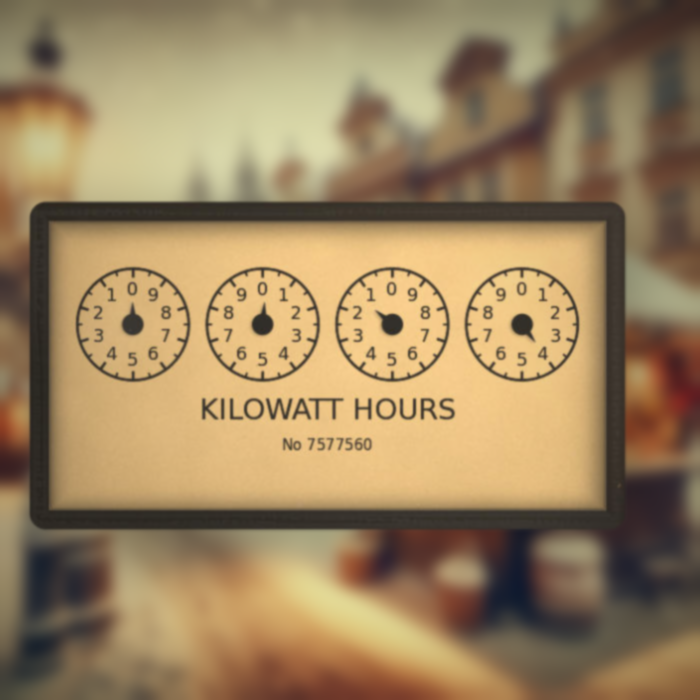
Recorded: 14 kWh
